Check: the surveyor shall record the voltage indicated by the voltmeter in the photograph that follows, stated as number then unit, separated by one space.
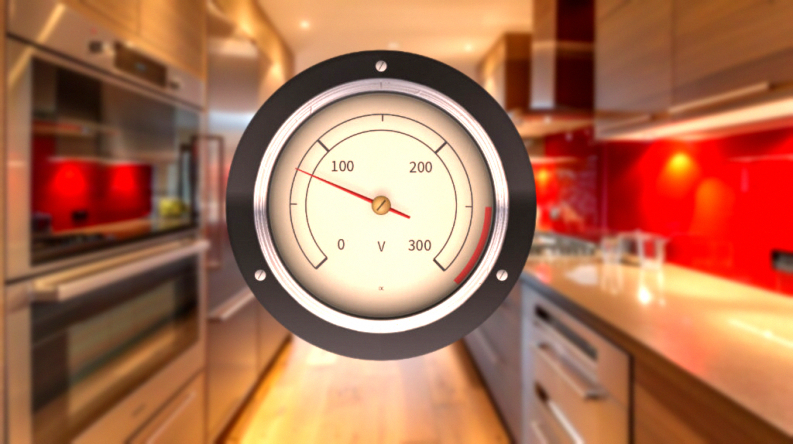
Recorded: 75 V
